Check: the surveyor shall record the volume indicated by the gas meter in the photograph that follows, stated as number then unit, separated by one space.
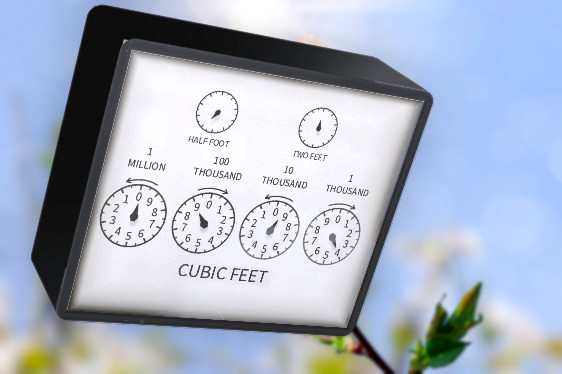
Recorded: 989400 ft³
